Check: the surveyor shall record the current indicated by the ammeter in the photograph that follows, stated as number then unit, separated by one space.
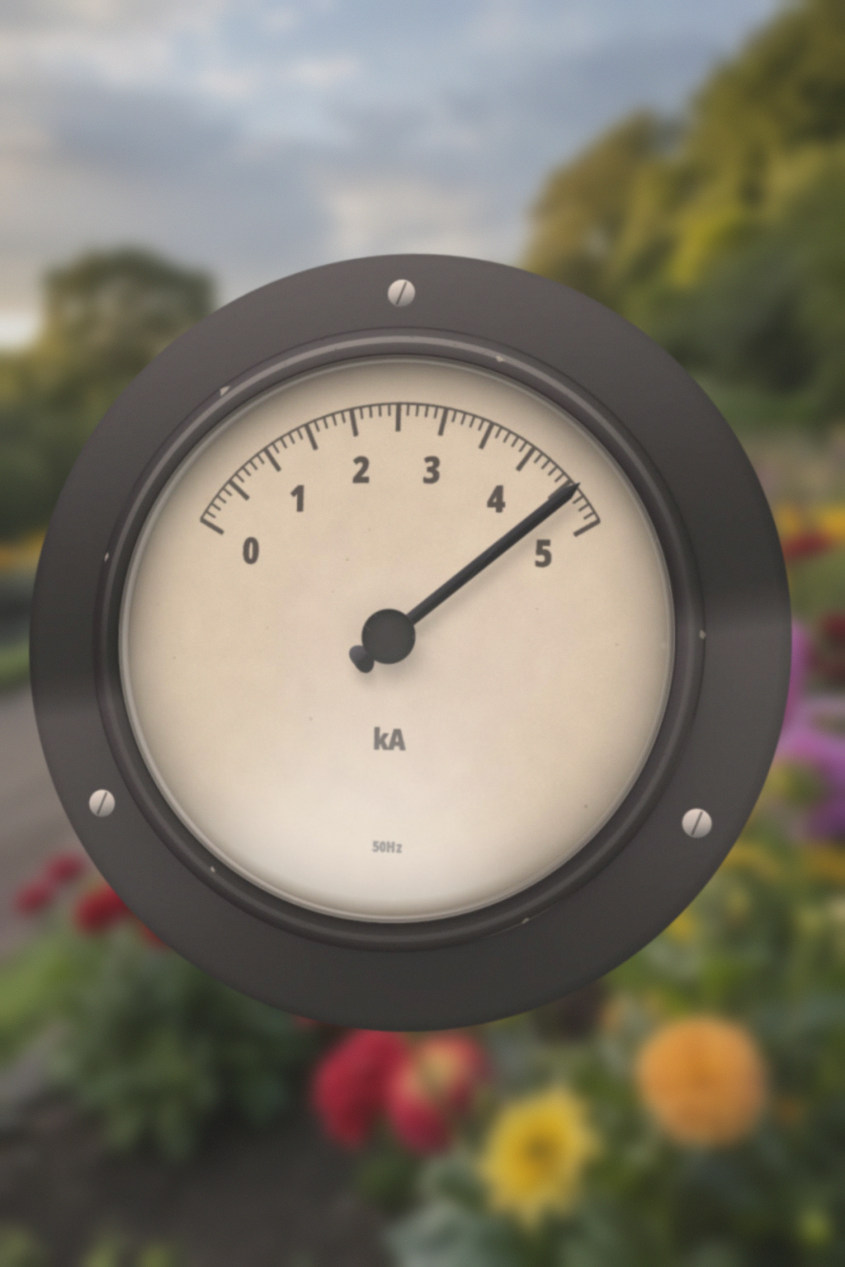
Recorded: 4.6 kA
